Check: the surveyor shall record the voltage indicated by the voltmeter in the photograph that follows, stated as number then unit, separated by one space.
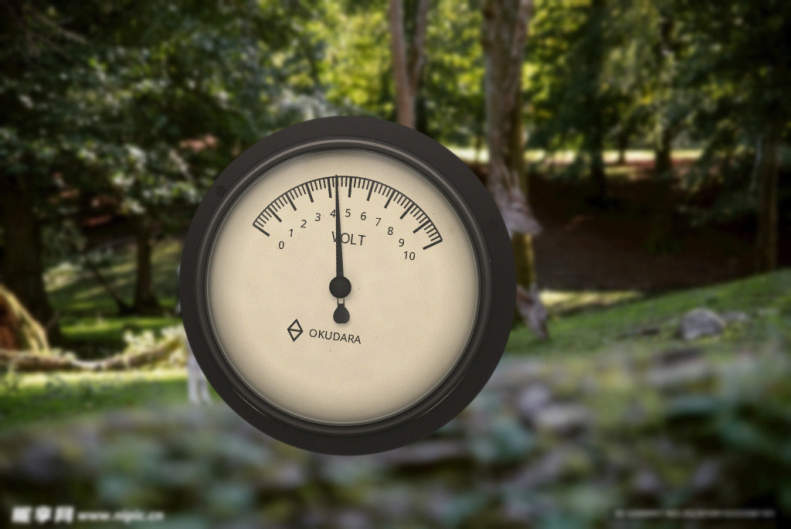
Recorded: 4.4 V
